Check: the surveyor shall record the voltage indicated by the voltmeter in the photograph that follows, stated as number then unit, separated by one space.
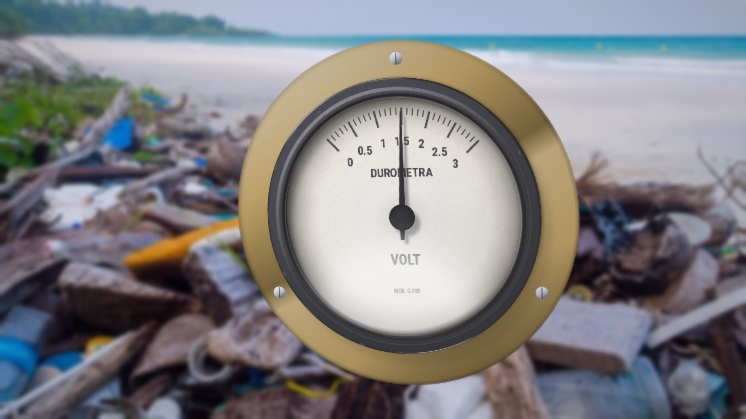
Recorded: 1.5 V
